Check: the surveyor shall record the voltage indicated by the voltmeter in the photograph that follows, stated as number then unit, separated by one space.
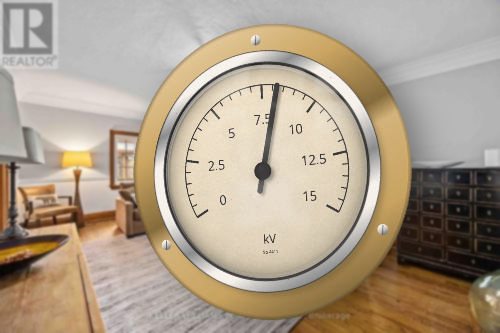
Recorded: 8.25 kV
